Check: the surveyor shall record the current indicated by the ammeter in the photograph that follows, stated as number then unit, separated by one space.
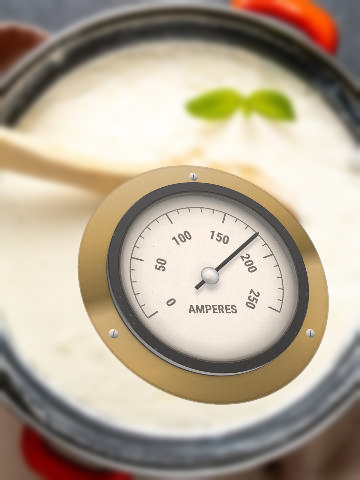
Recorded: 180 A
